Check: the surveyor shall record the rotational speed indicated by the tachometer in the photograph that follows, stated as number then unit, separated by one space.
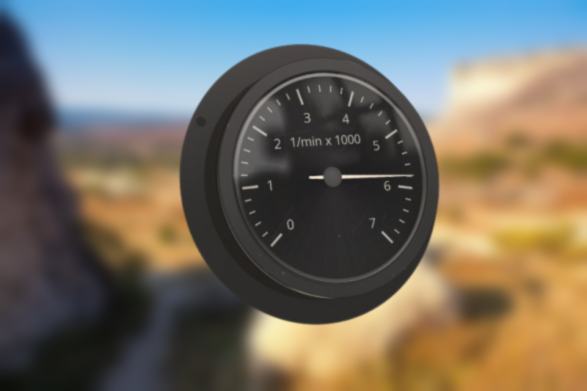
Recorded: 5800 rpm
